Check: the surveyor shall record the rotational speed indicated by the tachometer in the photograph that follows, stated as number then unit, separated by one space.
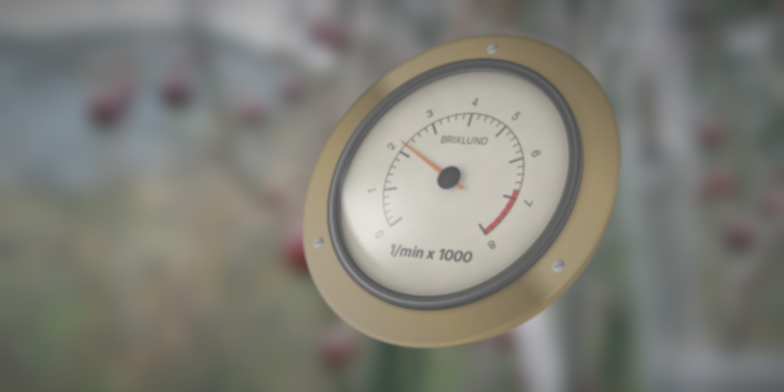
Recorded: 2200 rpm
